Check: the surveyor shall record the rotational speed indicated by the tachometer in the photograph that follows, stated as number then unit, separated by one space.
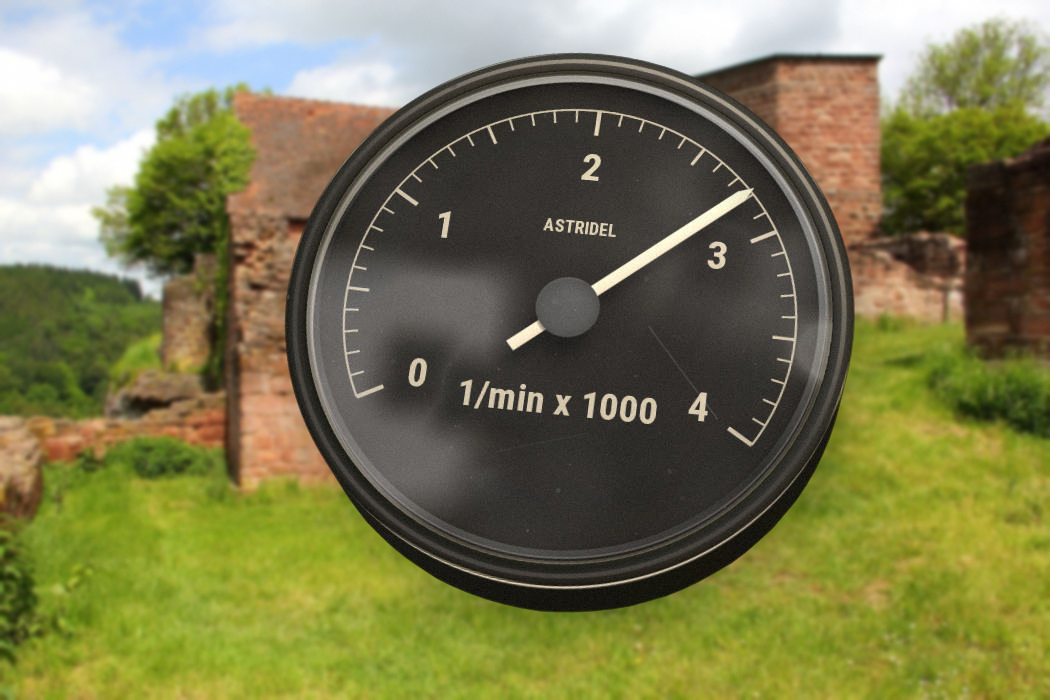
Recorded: 2800 rpm
